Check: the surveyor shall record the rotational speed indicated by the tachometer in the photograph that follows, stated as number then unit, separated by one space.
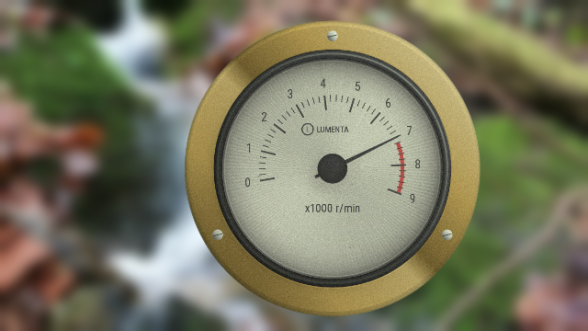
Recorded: 7000 rpm
